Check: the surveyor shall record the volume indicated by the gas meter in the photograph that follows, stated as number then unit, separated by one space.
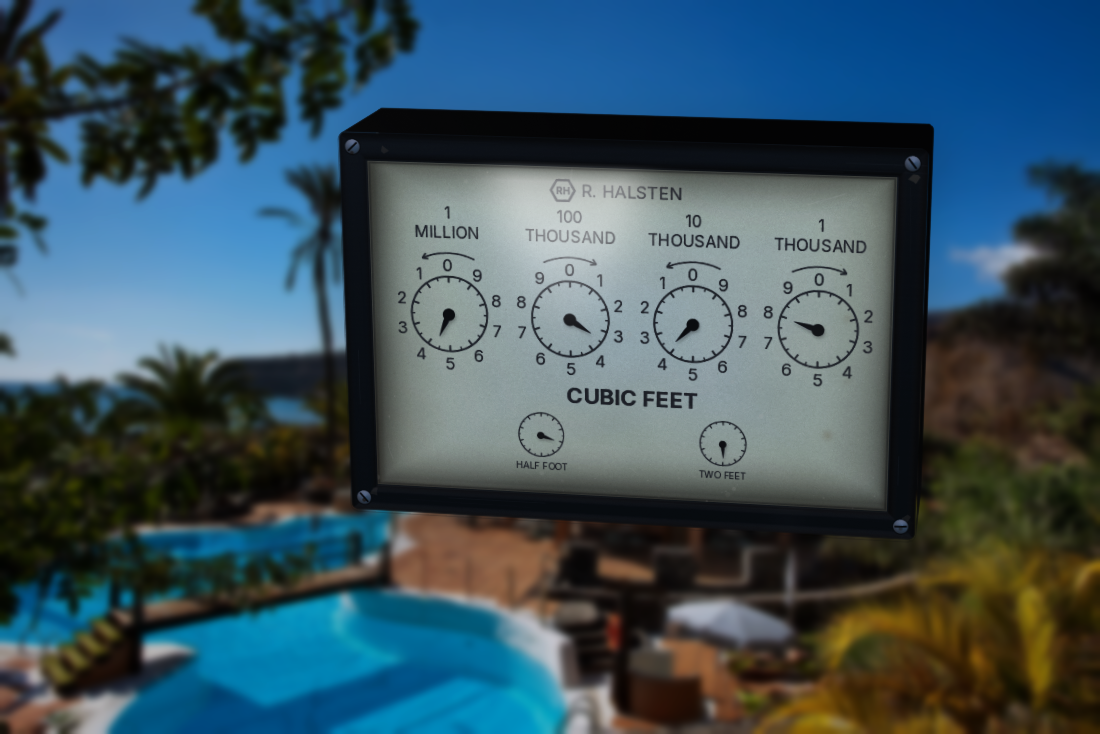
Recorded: 433800 ft³
